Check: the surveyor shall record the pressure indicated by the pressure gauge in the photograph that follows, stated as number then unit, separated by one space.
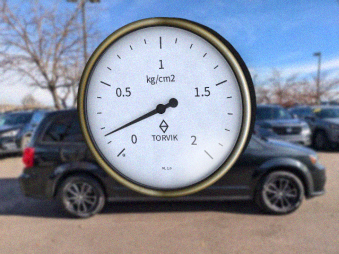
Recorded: 0.15 kg/cm²
